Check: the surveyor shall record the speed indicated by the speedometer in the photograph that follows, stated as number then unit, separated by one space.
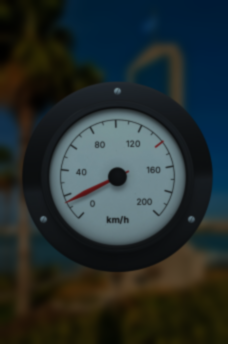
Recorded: 15 km/h
